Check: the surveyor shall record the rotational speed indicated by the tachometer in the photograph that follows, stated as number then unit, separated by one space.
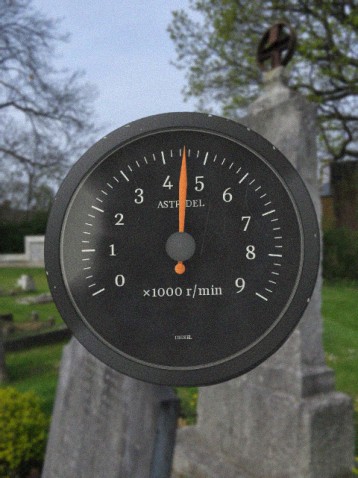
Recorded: 4500 rpm
